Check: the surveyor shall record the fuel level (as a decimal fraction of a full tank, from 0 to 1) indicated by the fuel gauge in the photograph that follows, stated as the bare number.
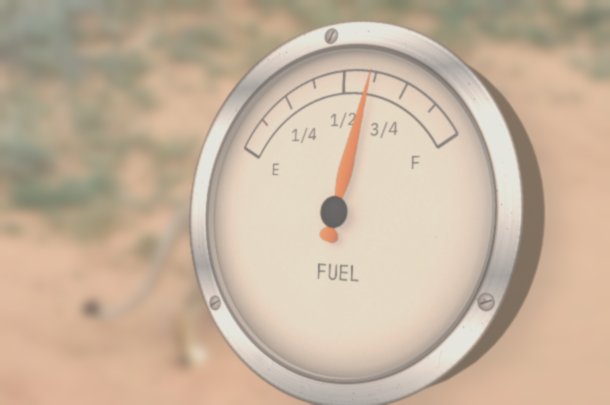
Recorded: 0.625
